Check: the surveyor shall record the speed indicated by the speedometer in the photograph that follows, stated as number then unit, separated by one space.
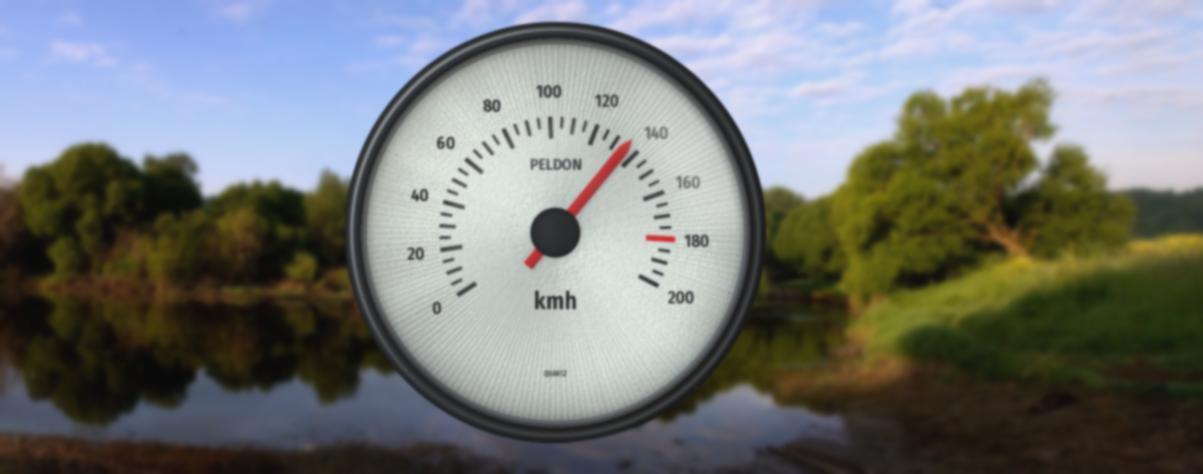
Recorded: 135 km/h
